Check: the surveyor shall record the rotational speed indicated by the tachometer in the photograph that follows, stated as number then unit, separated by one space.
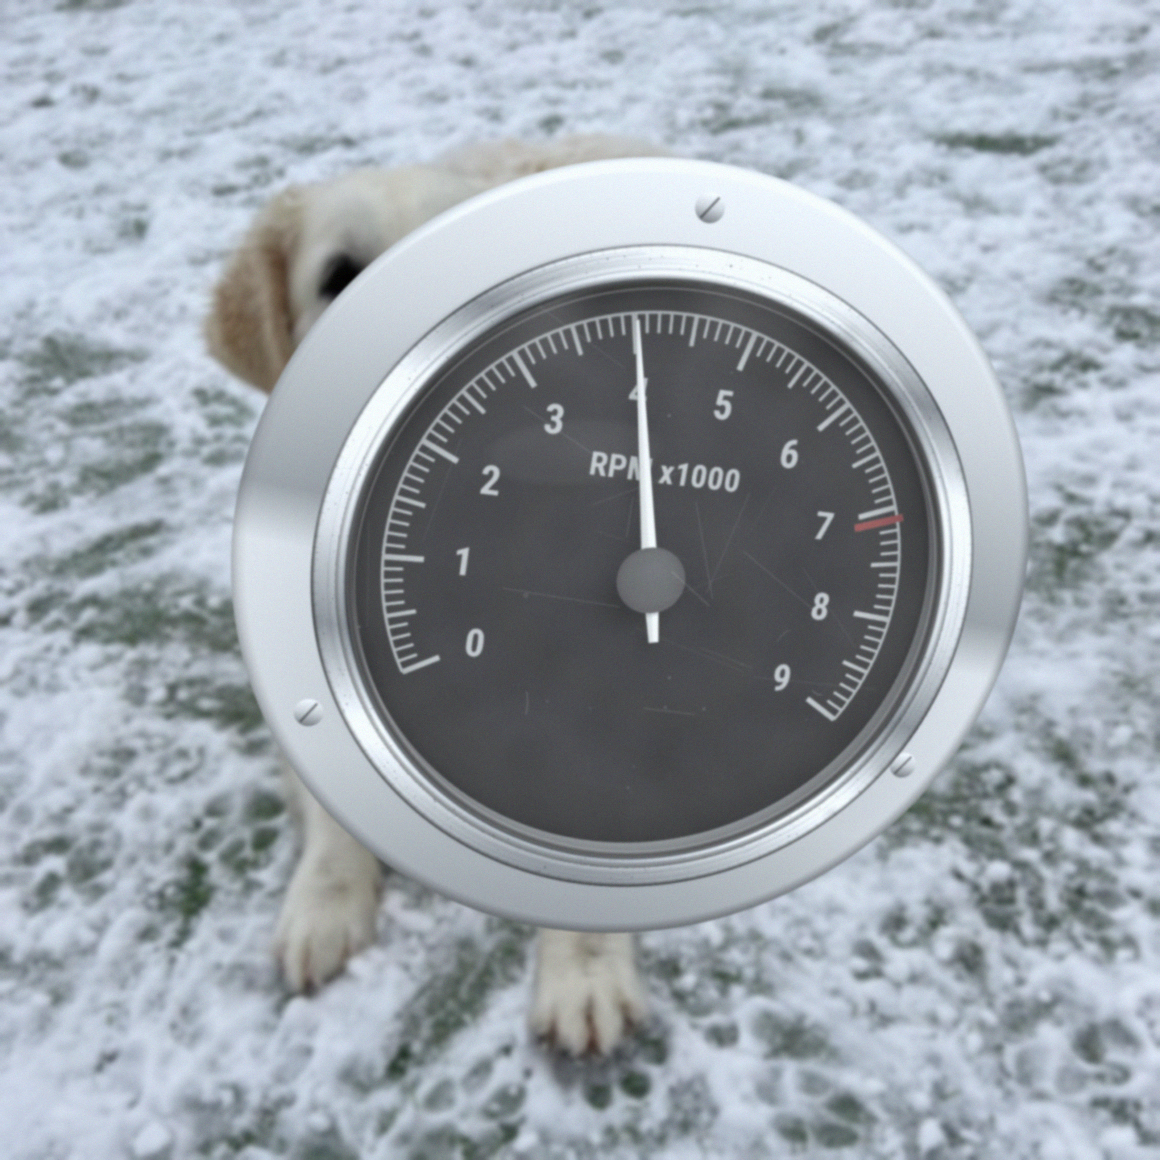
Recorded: 4000 rpm
